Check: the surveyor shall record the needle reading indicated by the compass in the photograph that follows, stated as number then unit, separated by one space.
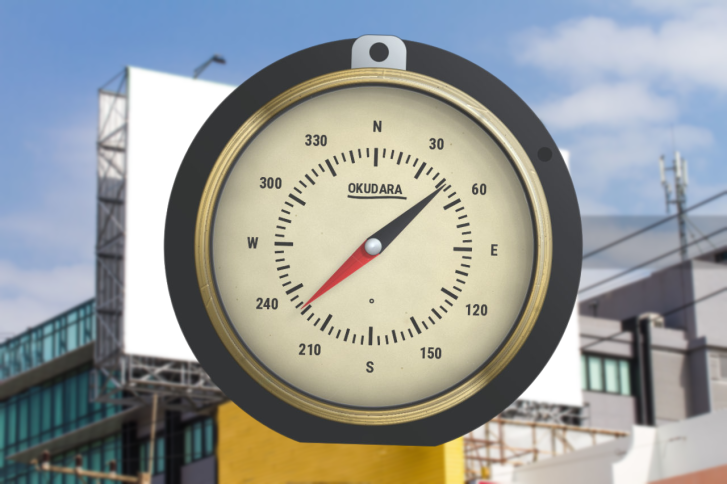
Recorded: 227.5 °
